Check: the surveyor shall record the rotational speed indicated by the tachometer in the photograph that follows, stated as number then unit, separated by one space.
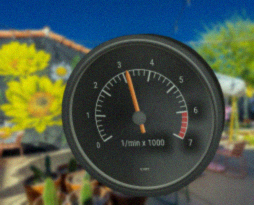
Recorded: 3200 rpm
